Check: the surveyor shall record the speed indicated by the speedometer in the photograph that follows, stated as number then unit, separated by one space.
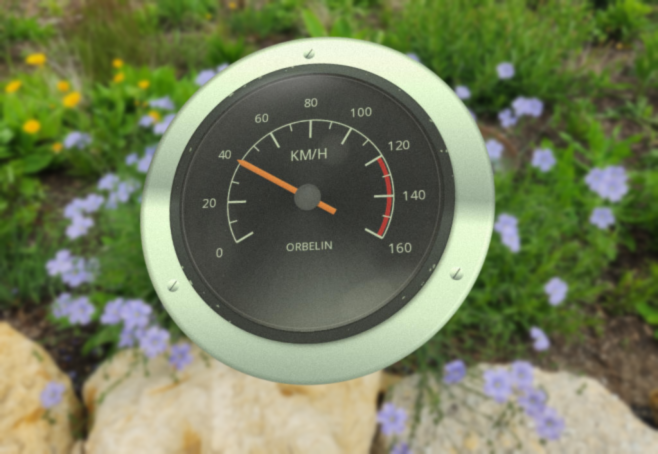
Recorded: 40 km/h
